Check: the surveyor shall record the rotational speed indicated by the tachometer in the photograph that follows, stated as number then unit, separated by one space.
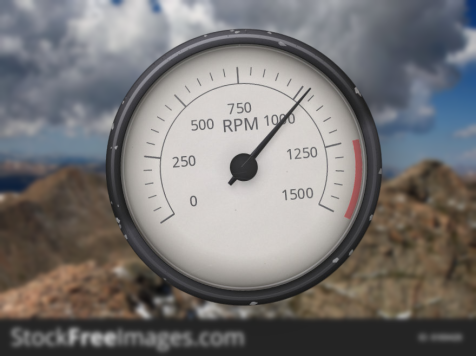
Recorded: 1025 rpm
